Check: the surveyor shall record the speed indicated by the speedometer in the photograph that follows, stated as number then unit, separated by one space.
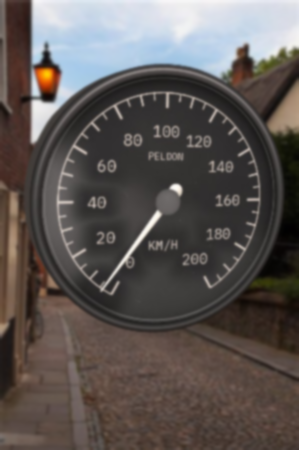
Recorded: 5 km/h
